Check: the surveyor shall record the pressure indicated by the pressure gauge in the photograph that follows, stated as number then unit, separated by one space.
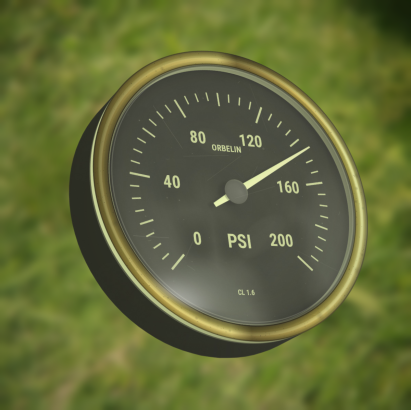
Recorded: 145 psi
